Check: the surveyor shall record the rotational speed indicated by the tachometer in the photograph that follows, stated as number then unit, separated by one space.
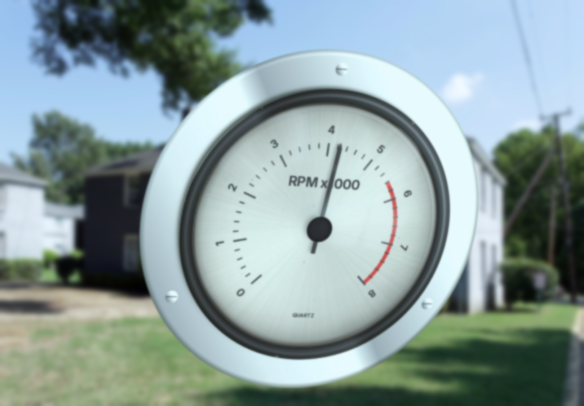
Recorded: 4200 rpm
